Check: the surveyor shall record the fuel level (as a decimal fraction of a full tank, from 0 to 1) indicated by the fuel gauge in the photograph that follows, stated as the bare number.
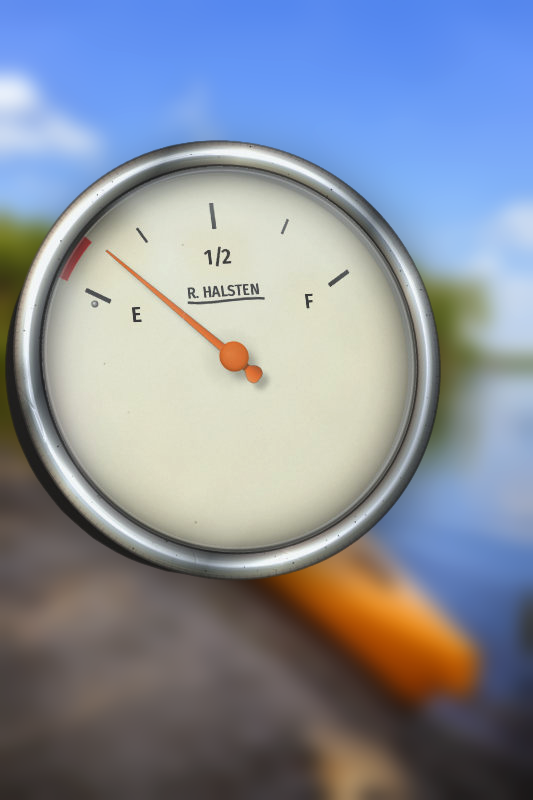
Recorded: 0.125
